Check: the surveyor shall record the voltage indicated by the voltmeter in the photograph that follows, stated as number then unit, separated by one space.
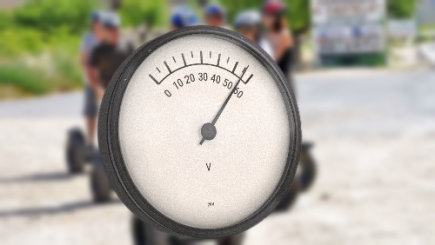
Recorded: 55 V
